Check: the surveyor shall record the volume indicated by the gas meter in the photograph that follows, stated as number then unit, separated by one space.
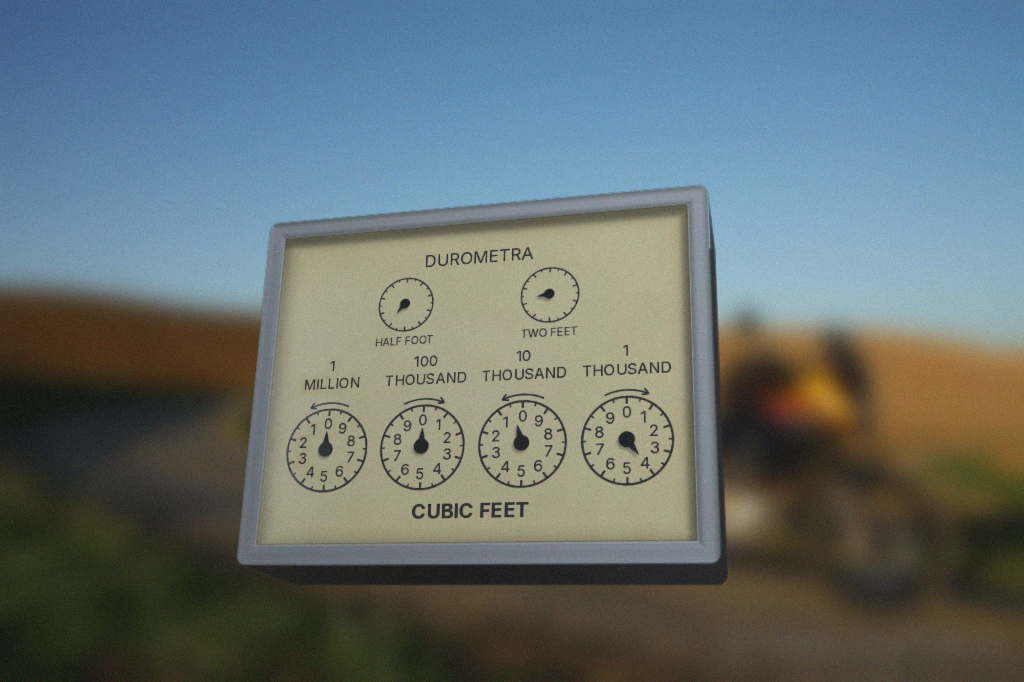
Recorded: 400 ft³
